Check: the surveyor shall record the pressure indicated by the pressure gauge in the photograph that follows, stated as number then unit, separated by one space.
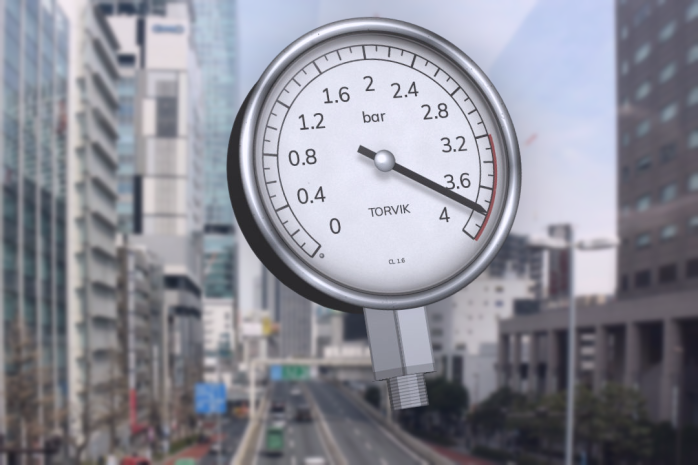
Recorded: 3.8 bar
